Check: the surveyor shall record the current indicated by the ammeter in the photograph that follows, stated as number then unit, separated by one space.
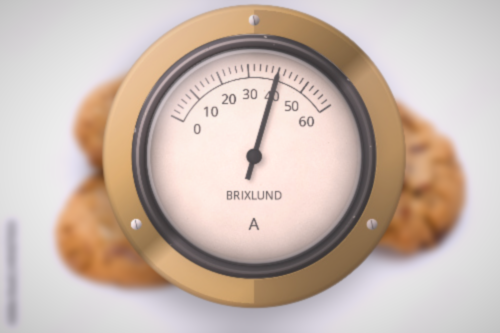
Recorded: 40 A
